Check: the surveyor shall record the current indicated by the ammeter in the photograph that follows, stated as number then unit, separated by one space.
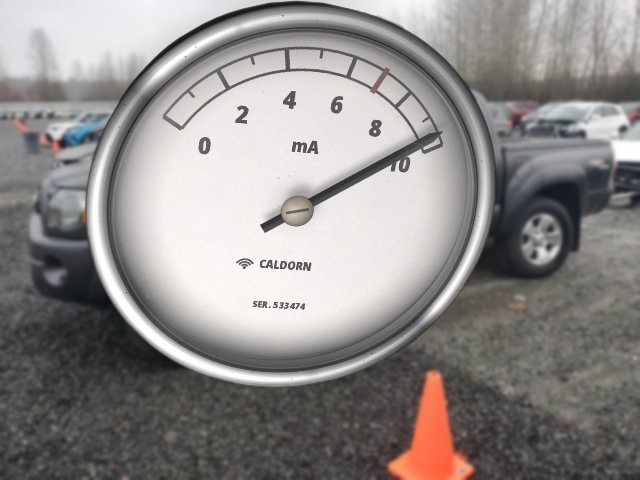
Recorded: 9.5 mA
